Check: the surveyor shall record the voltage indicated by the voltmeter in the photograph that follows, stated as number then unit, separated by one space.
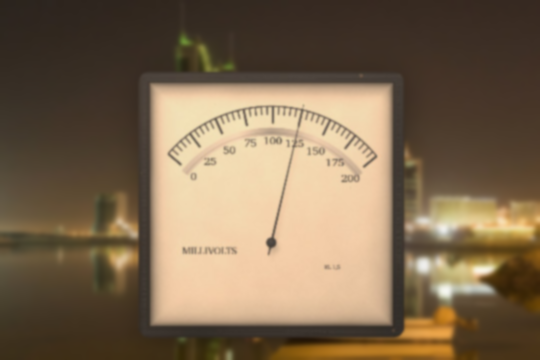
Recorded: 125 mV
